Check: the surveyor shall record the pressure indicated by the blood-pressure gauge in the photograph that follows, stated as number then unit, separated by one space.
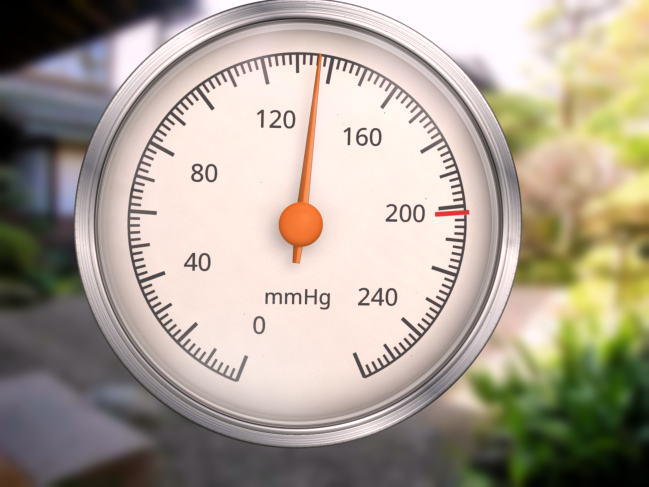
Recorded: 136 mmHg
